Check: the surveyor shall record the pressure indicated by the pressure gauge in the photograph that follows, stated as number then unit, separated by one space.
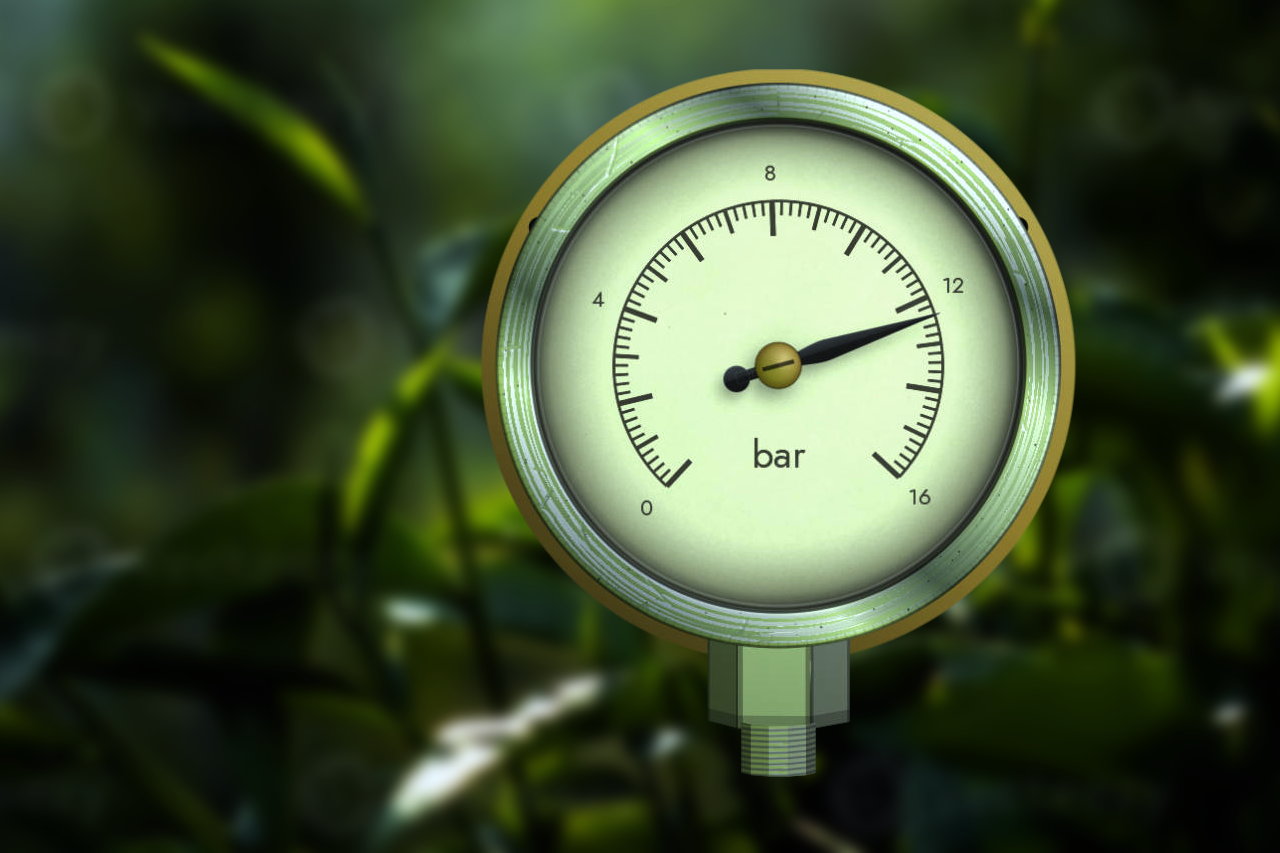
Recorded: 12.4 bar
